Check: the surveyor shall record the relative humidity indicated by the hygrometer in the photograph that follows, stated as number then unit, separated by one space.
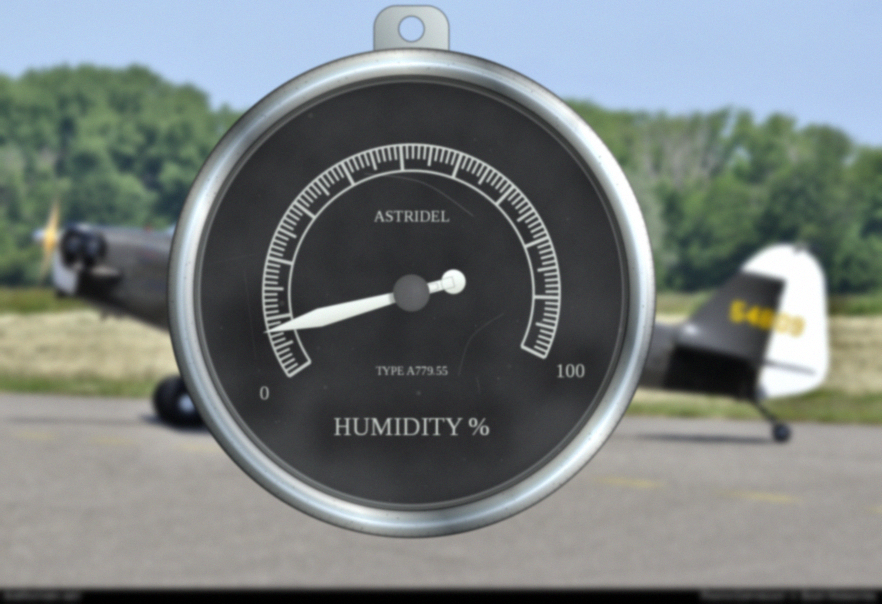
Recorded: 8 %
